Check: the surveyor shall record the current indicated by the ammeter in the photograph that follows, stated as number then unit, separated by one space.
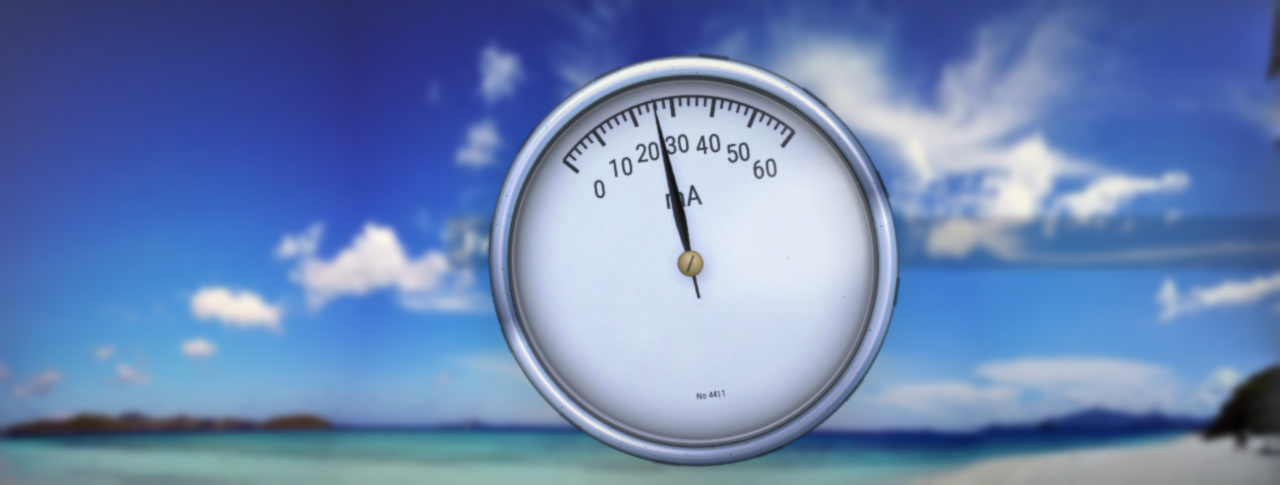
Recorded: 26 mA
